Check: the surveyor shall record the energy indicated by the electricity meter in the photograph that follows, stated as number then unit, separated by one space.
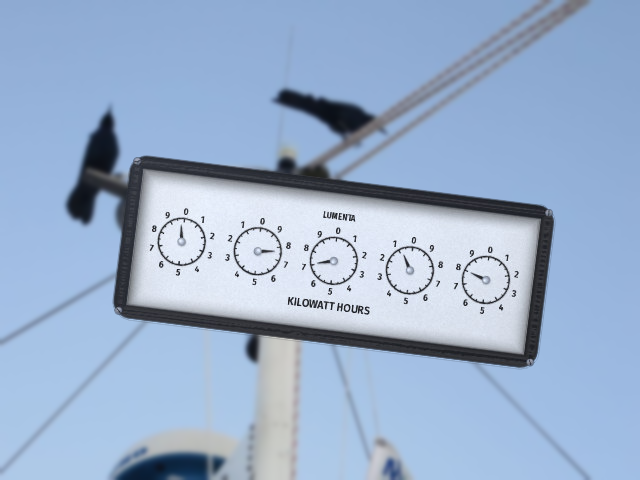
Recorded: 97708 kWh
